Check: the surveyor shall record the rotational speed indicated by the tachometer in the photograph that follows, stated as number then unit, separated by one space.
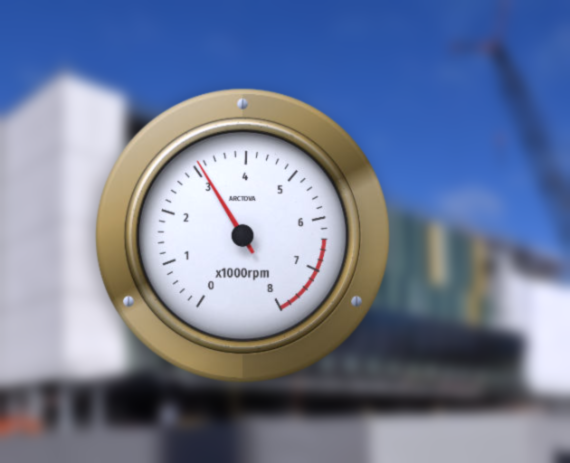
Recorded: 3100 rpm
